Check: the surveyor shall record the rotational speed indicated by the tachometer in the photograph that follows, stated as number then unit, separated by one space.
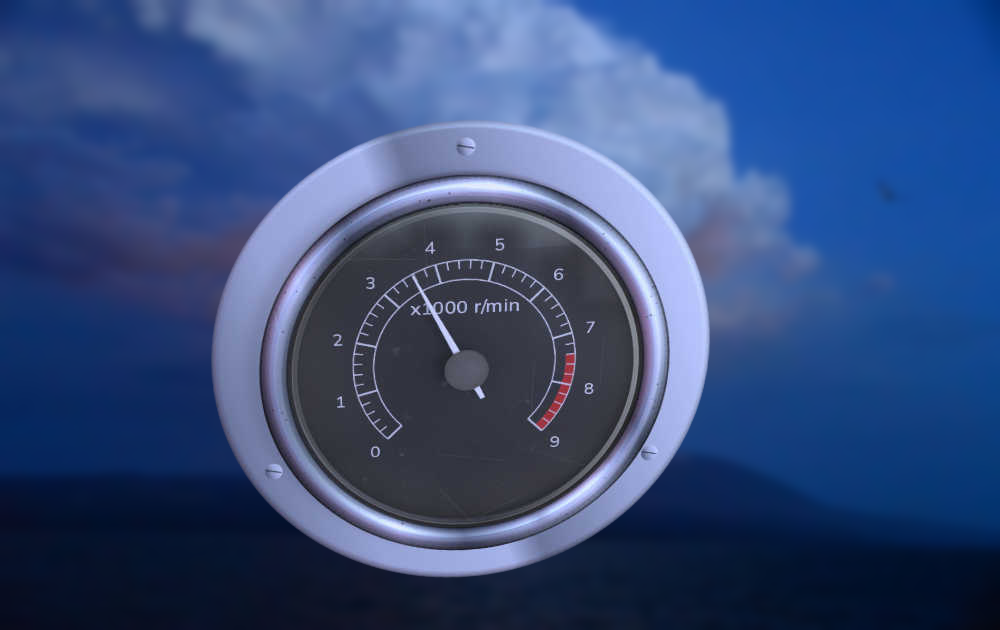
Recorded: 3600 rpm
